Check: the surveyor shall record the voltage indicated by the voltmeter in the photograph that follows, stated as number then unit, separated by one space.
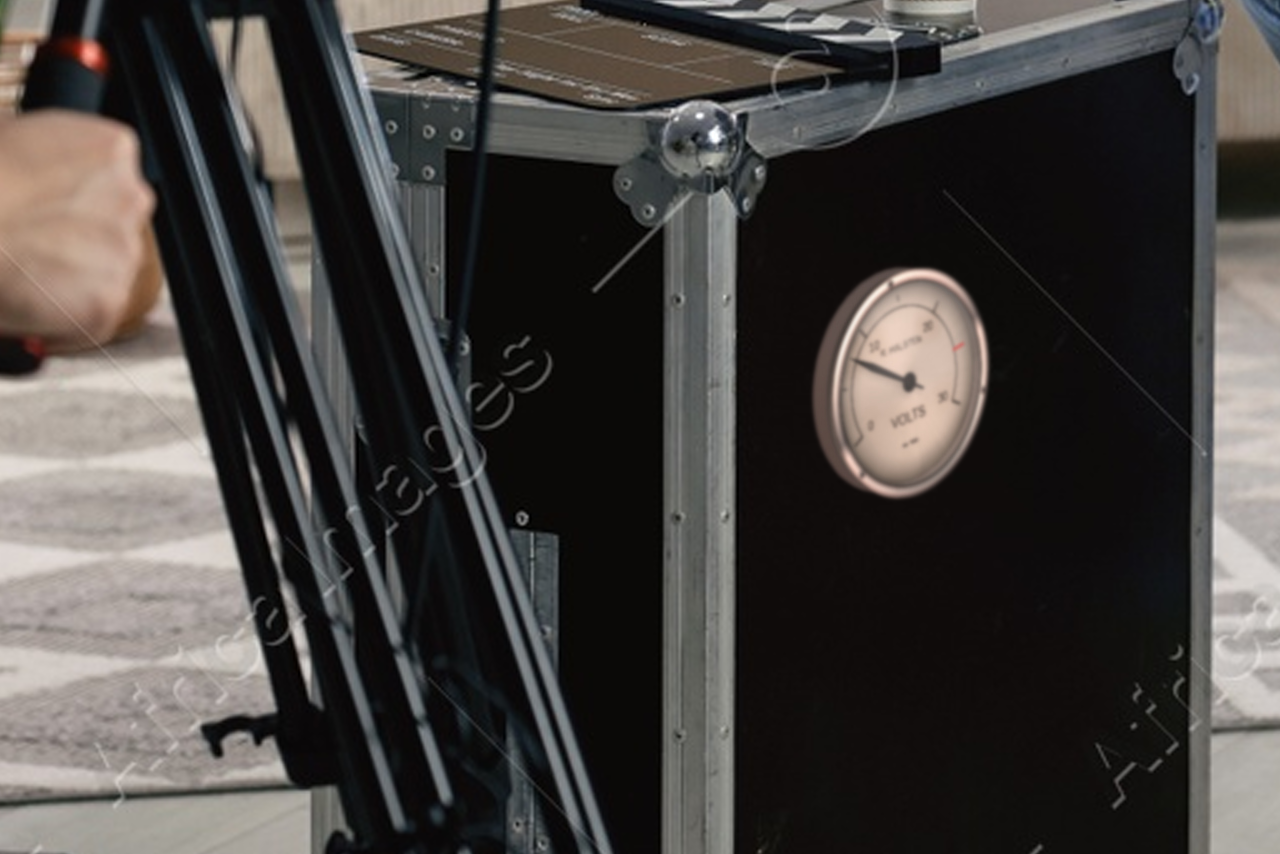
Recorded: 7.5 V
